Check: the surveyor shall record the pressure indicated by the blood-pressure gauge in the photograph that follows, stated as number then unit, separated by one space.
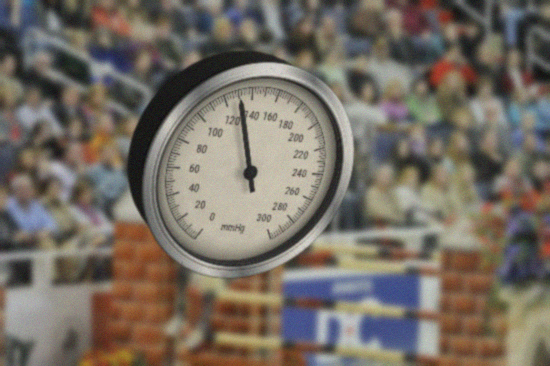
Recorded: 130 mmHg
